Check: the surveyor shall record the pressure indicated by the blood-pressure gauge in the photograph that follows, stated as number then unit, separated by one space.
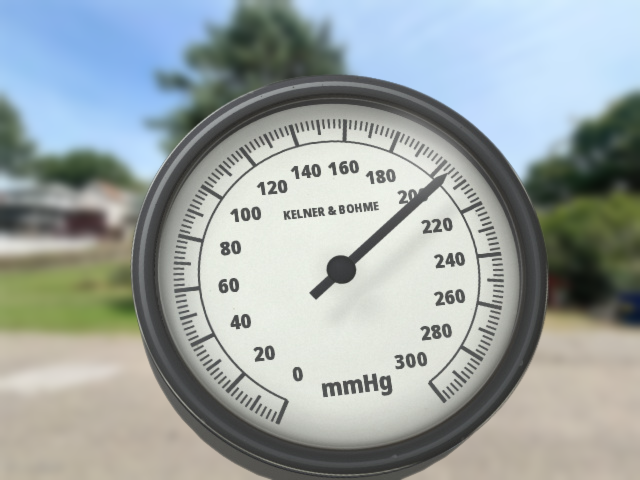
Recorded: 204 mmHg
